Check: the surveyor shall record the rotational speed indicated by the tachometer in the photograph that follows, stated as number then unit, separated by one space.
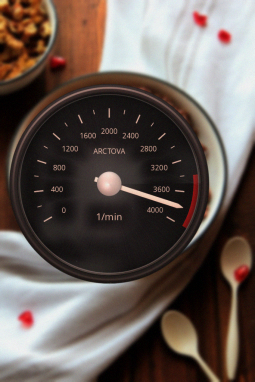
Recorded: 3800 rpm
